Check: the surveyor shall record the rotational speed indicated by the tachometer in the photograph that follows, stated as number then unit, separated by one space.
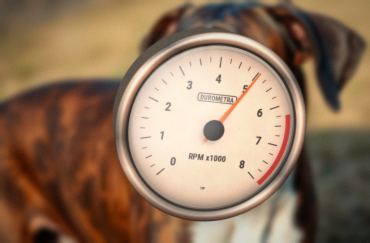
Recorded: 5000 rpm
